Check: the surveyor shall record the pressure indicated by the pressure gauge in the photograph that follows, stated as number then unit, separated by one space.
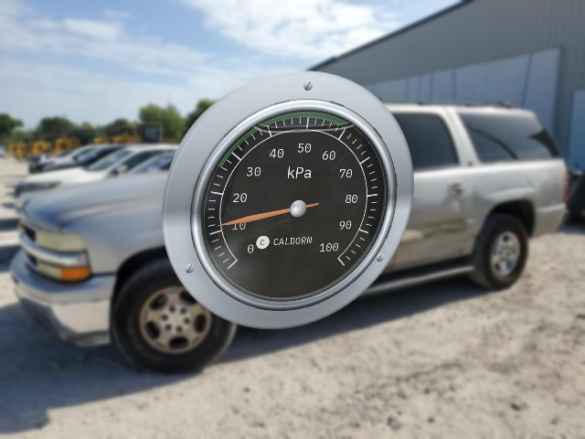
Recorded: 12 kPa
